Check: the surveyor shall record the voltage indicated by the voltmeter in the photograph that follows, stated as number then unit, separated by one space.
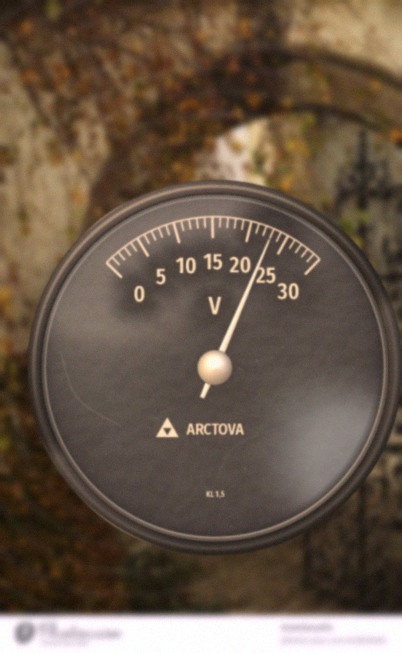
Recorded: 23 V
